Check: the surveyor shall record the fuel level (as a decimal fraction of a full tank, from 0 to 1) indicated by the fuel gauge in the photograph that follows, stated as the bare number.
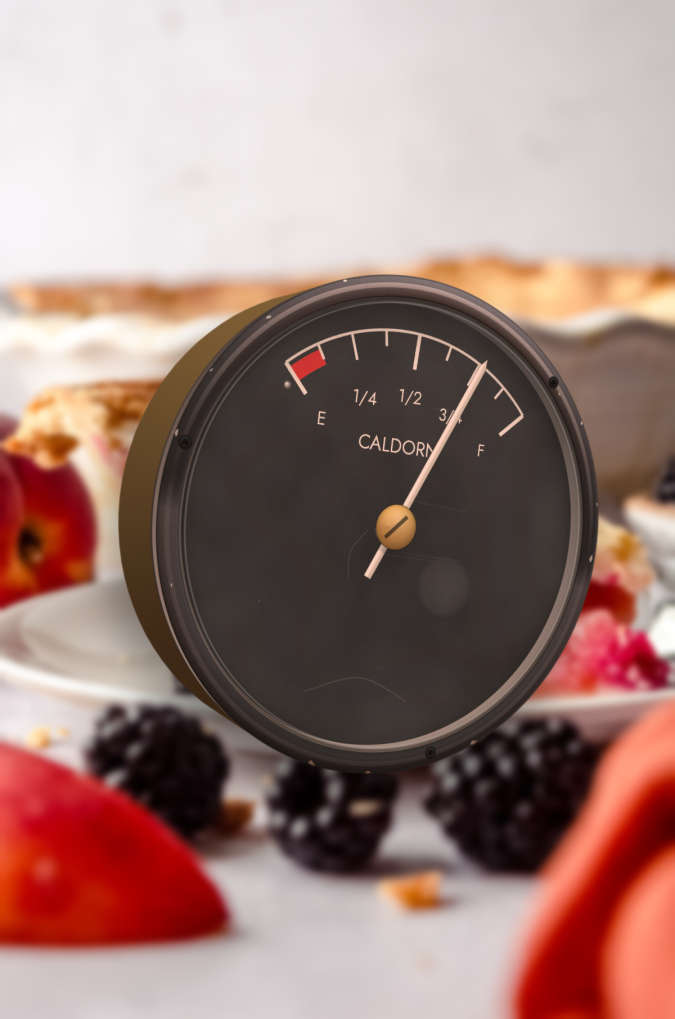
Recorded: 0.75
